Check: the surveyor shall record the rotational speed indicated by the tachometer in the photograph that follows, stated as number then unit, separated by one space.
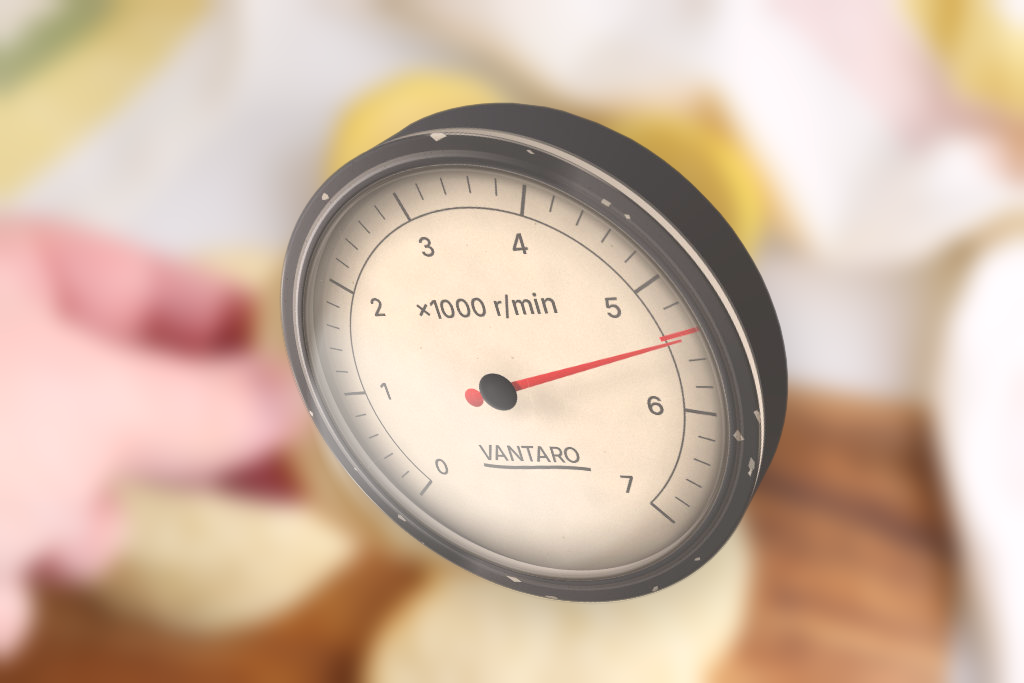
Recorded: 5400 rpm
